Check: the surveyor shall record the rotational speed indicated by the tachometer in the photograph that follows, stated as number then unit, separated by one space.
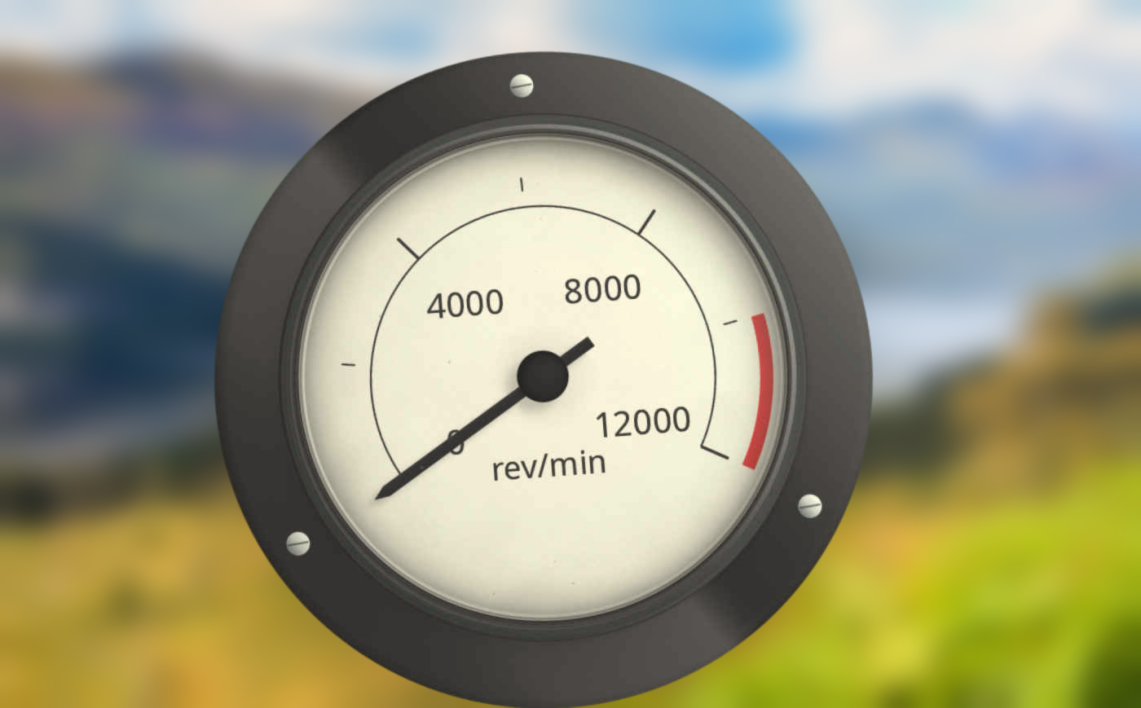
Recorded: 0 rpm
